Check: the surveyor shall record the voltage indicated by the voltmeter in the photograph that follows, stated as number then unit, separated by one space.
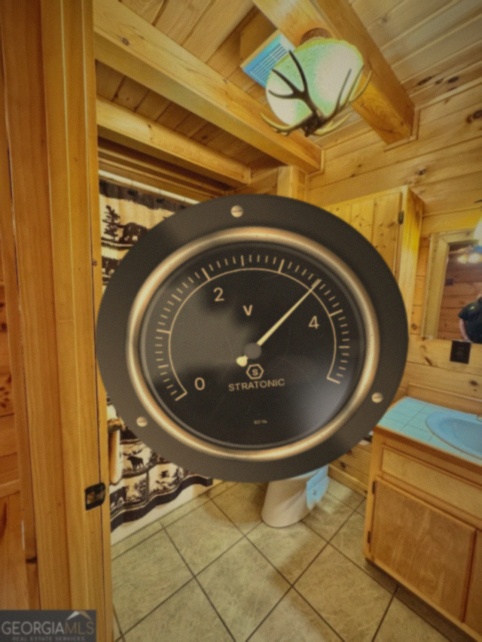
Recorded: 3.5 V
